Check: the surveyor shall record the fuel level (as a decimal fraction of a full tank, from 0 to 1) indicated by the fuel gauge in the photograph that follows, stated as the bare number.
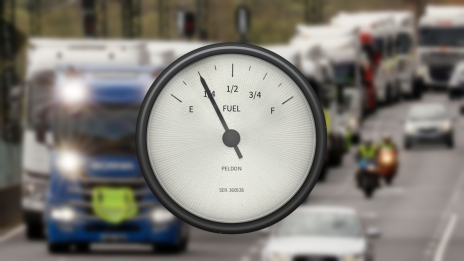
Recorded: 0.25
